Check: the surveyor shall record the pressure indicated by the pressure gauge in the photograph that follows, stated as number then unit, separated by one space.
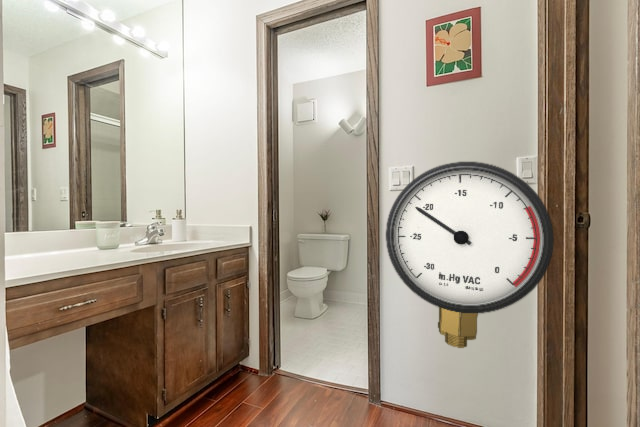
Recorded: -21 inHg
